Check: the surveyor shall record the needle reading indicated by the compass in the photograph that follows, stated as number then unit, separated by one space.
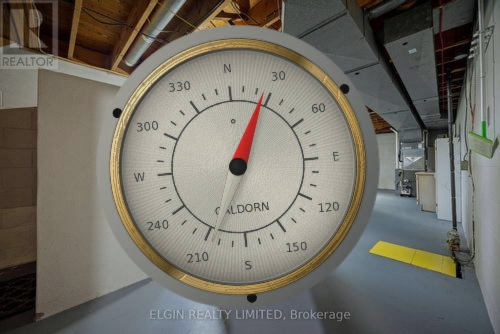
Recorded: 25 °
